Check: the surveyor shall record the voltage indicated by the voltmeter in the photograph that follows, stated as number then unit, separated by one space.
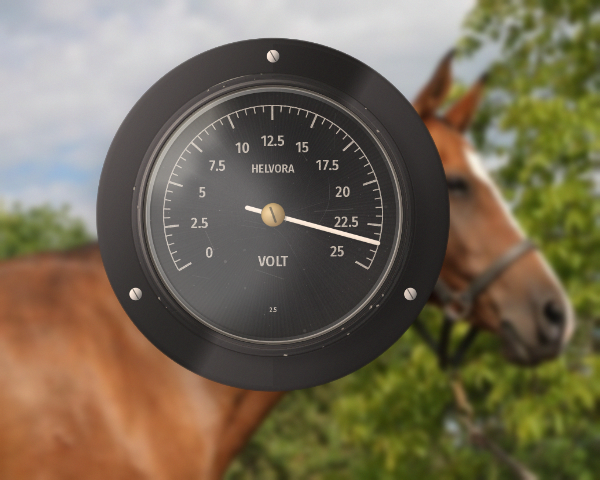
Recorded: 23.5 V
